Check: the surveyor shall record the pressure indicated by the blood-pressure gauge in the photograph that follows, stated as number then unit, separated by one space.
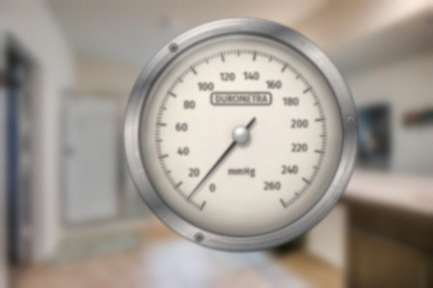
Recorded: 10 mmHg
